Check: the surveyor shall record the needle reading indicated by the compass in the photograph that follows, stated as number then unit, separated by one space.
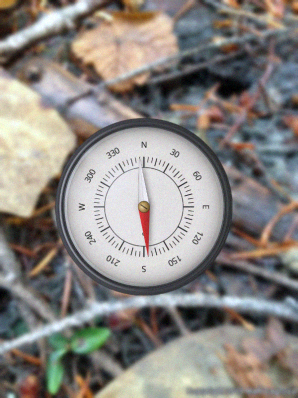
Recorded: 175 °
